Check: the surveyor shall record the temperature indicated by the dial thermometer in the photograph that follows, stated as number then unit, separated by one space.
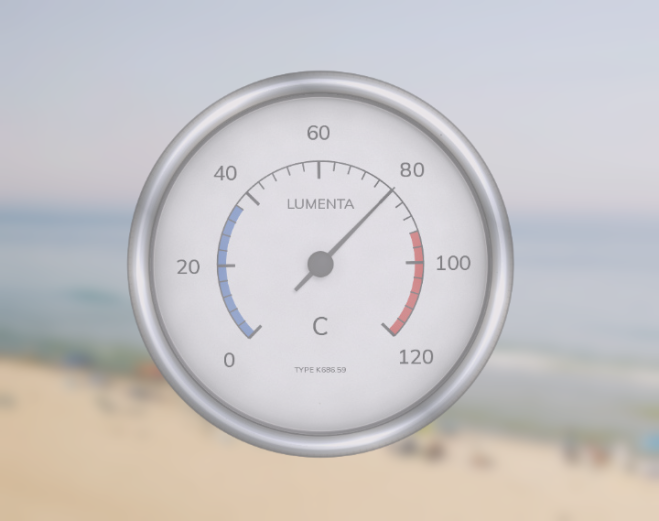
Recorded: 80 °C
